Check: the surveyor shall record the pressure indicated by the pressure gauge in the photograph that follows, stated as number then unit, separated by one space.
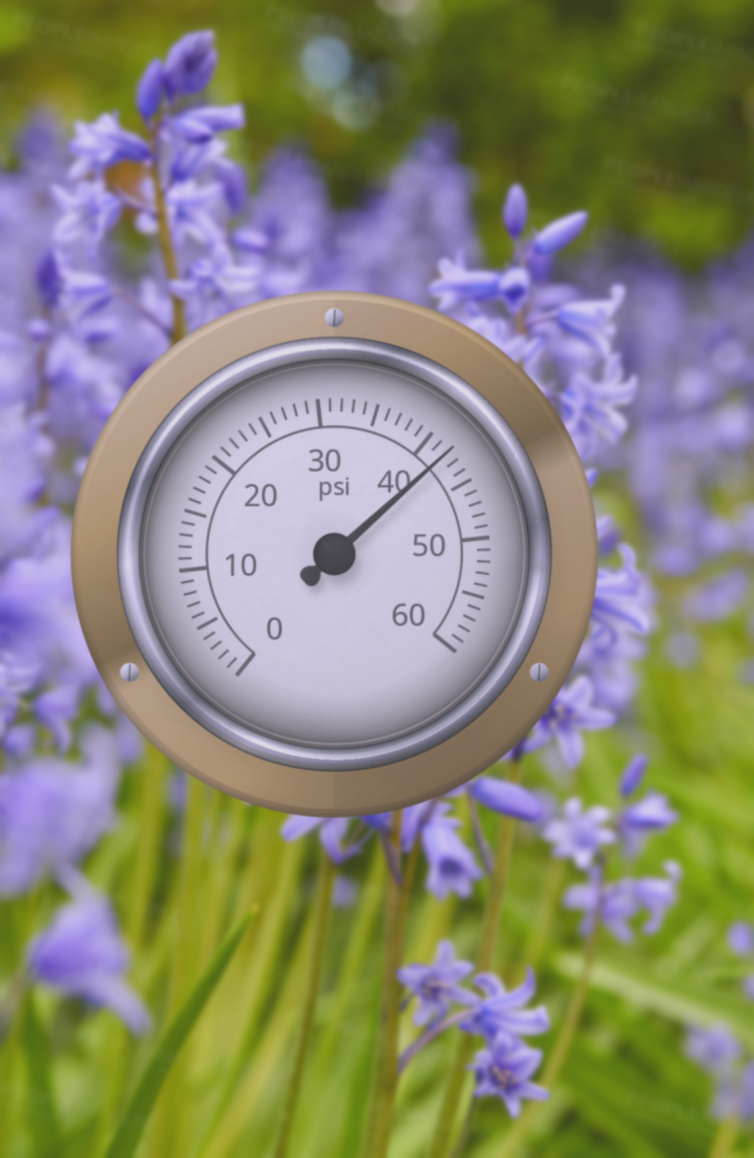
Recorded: 42 psi
